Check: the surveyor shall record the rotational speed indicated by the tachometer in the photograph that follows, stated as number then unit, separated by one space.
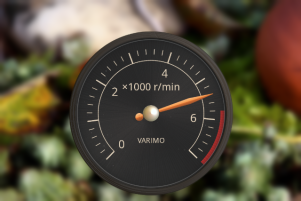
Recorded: 5400 rpm
